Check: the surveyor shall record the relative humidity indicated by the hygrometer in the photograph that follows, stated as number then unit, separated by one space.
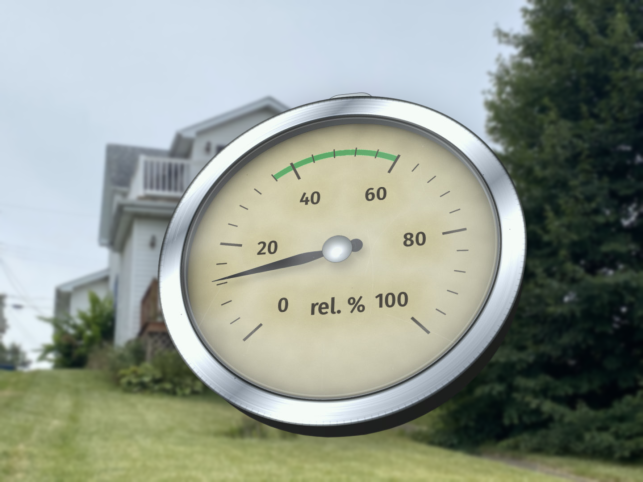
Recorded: 12 %
